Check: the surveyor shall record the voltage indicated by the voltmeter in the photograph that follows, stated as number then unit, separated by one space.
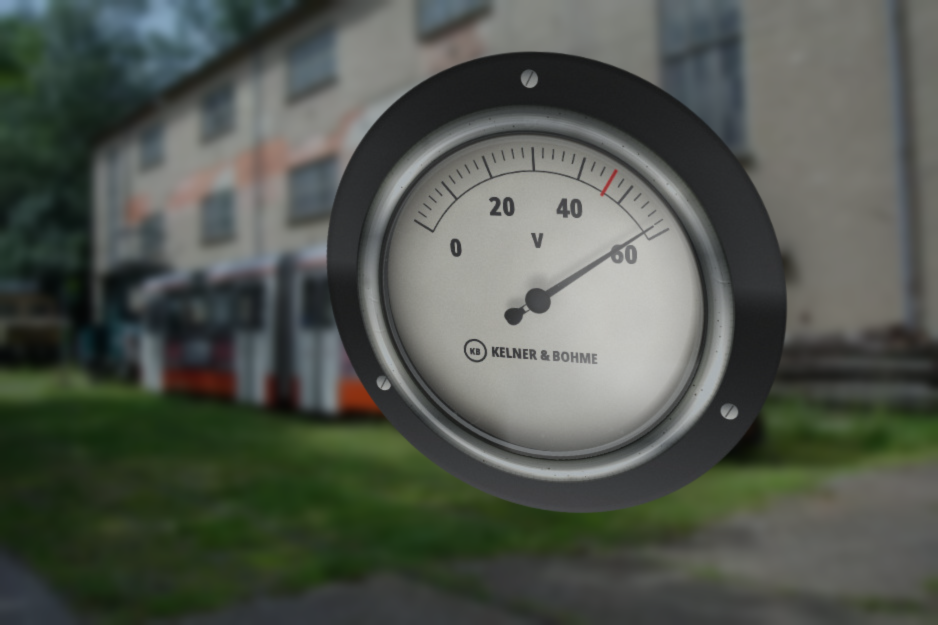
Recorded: 58 V
